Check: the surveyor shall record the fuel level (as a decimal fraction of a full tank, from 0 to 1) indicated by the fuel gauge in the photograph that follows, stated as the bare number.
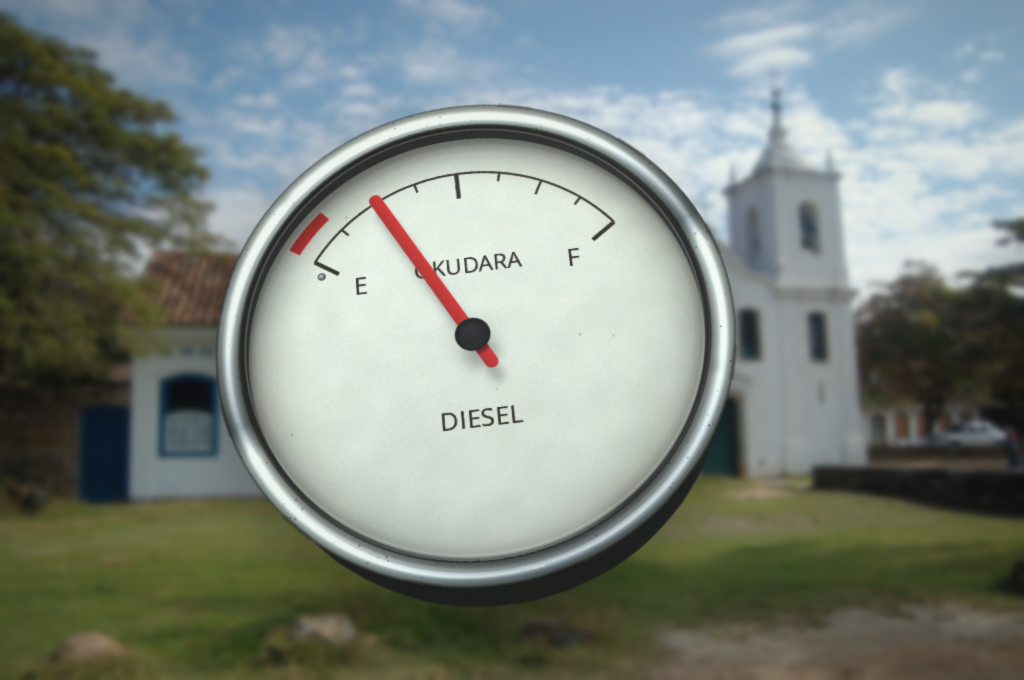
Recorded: 0.25
